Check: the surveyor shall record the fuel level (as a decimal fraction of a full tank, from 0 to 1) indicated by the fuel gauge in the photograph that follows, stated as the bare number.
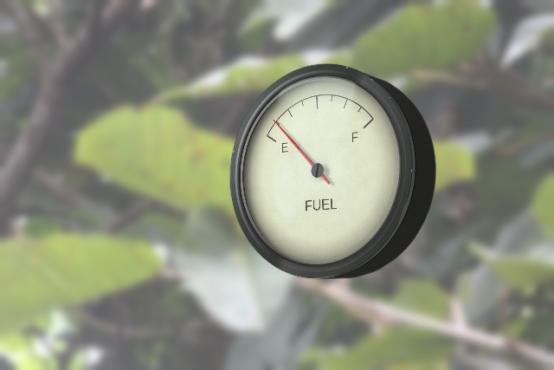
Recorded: 0.125
